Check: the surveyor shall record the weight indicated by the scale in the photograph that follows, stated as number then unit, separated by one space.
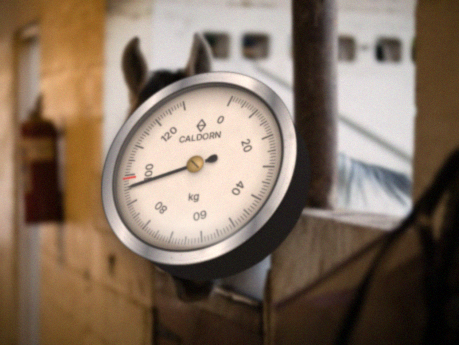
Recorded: 95 kg
